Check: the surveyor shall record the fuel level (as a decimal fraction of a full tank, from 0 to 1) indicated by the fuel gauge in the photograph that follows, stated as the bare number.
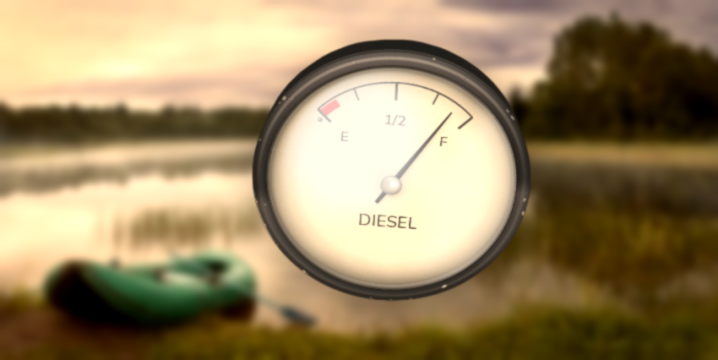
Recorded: 0.875
